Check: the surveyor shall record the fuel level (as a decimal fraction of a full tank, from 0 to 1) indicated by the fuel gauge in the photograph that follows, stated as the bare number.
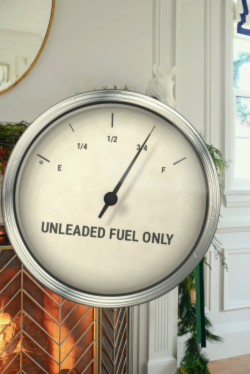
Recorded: 0.75
